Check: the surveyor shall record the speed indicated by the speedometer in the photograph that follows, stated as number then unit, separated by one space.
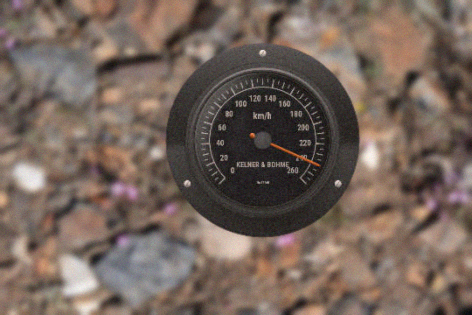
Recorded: 240 km/h
